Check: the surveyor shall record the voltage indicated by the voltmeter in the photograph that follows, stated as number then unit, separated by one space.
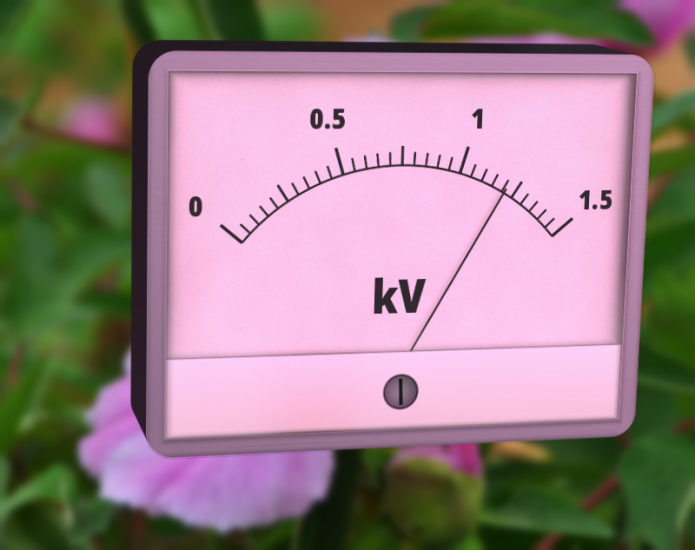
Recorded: 1.2 kV
